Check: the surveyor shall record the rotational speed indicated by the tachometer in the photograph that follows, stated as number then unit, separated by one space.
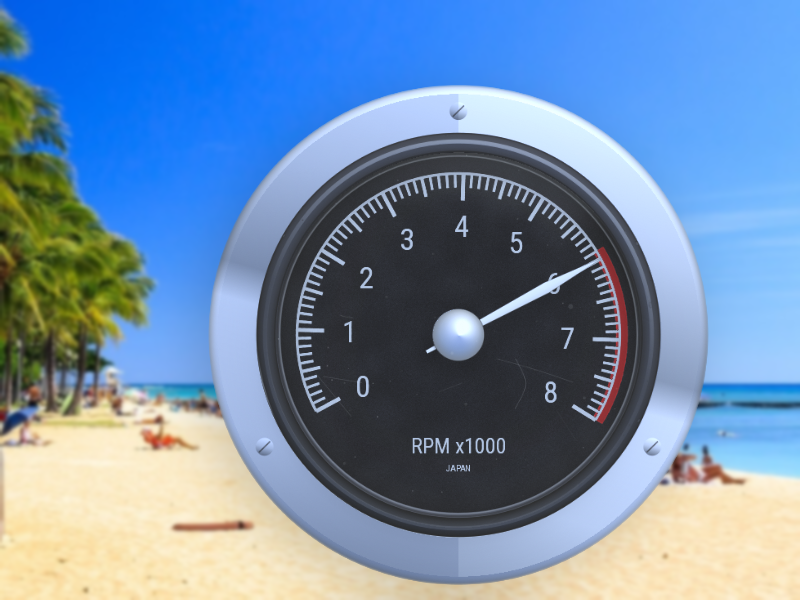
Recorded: 6000 rpm
